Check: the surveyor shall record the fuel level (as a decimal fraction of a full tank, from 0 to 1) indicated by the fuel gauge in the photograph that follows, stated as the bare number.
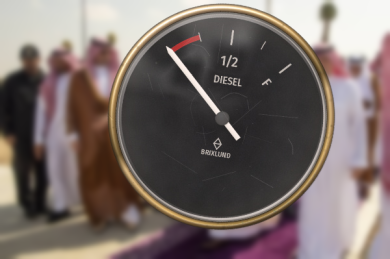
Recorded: 0
